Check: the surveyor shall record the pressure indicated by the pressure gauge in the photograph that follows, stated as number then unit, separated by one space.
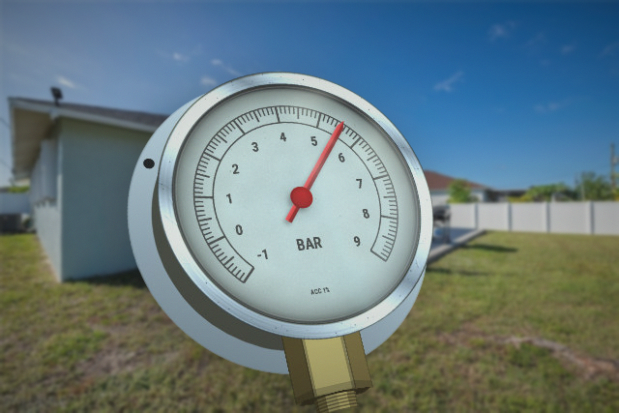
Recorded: 5.5 bar
